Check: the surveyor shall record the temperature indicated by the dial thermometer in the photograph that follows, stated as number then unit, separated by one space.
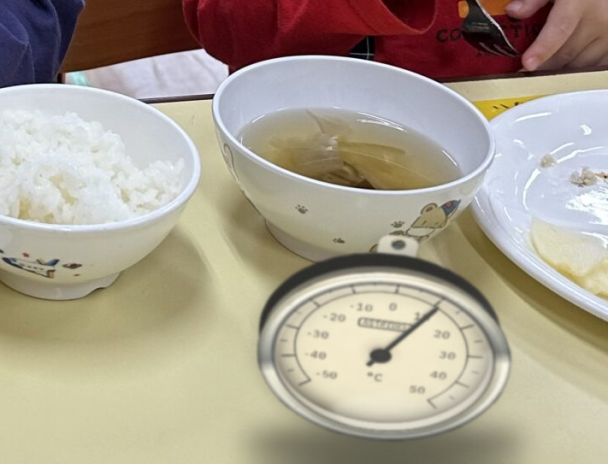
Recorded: 10 °C
